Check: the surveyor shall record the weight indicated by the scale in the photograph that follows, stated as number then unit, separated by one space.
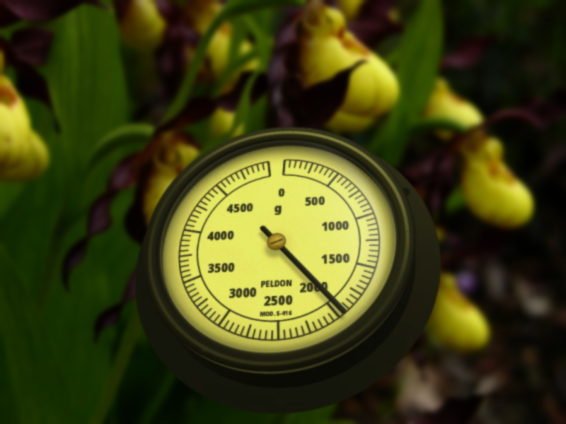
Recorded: 1950 g
